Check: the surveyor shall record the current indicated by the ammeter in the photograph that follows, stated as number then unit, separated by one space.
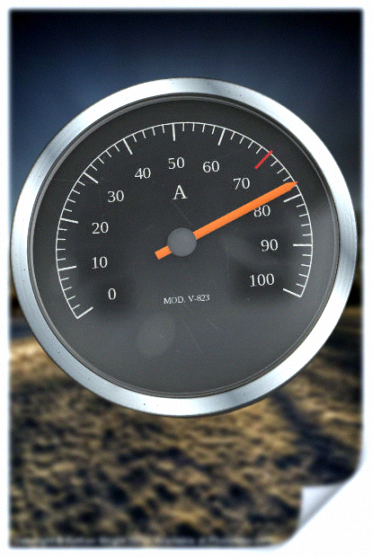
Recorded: 78 A
